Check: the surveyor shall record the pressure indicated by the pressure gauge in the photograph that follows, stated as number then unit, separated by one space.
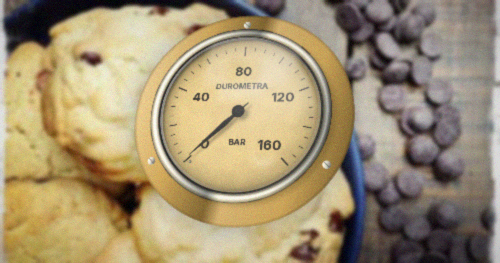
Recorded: 0 bar
